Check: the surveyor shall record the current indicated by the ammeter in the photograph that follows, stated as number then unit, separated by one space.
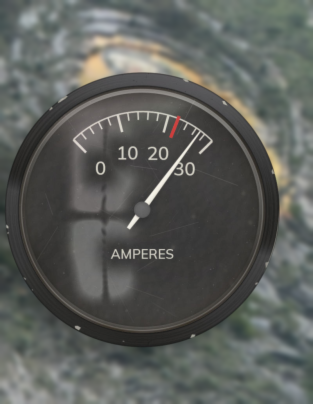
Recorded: 27 A
